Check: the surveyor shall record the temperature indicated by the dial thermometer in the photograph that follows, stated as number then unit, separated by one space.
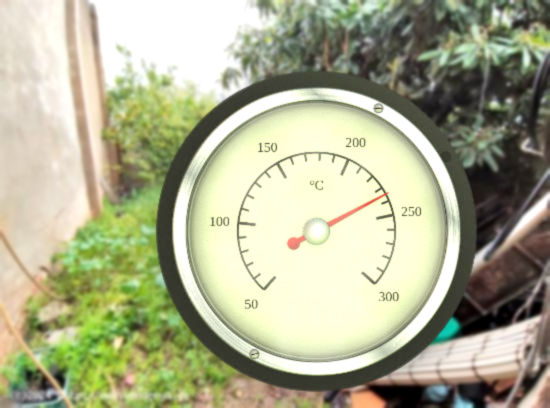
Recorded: 235 °C
